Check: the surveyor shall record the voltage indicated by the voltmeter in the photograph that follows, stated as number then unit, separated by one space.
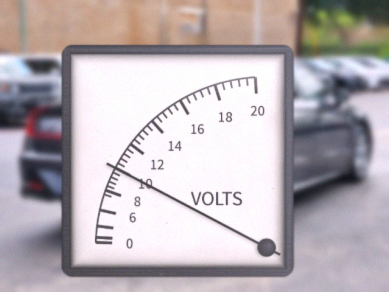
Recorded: 10 V
